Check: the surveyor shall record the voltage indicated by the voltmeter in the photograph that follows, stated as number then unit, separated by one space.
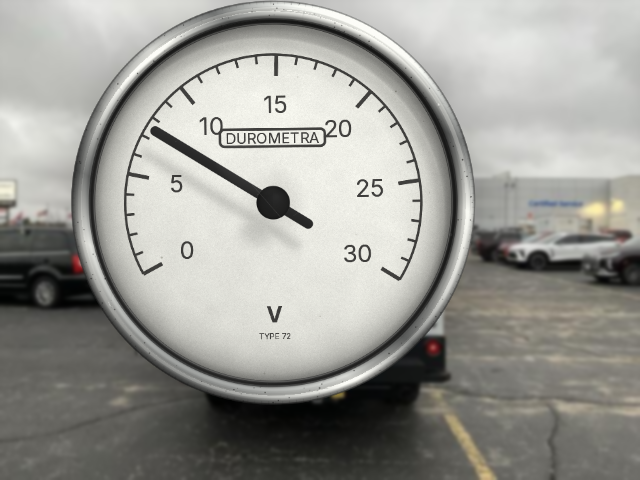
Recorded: 7.5 V
